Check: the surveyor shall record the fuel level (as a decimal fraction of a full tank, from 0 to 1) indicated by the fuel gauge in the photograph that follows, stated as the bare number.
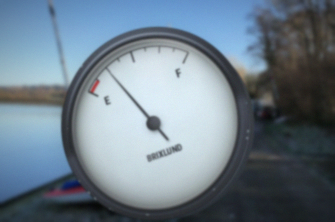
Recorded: 0.25
